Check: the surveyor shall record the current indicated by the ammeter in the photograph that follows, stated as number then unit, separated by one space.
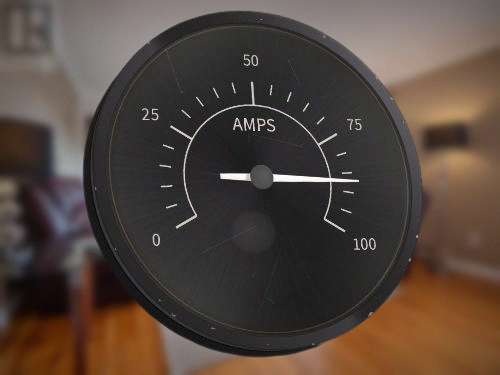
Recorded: 87.5 A
